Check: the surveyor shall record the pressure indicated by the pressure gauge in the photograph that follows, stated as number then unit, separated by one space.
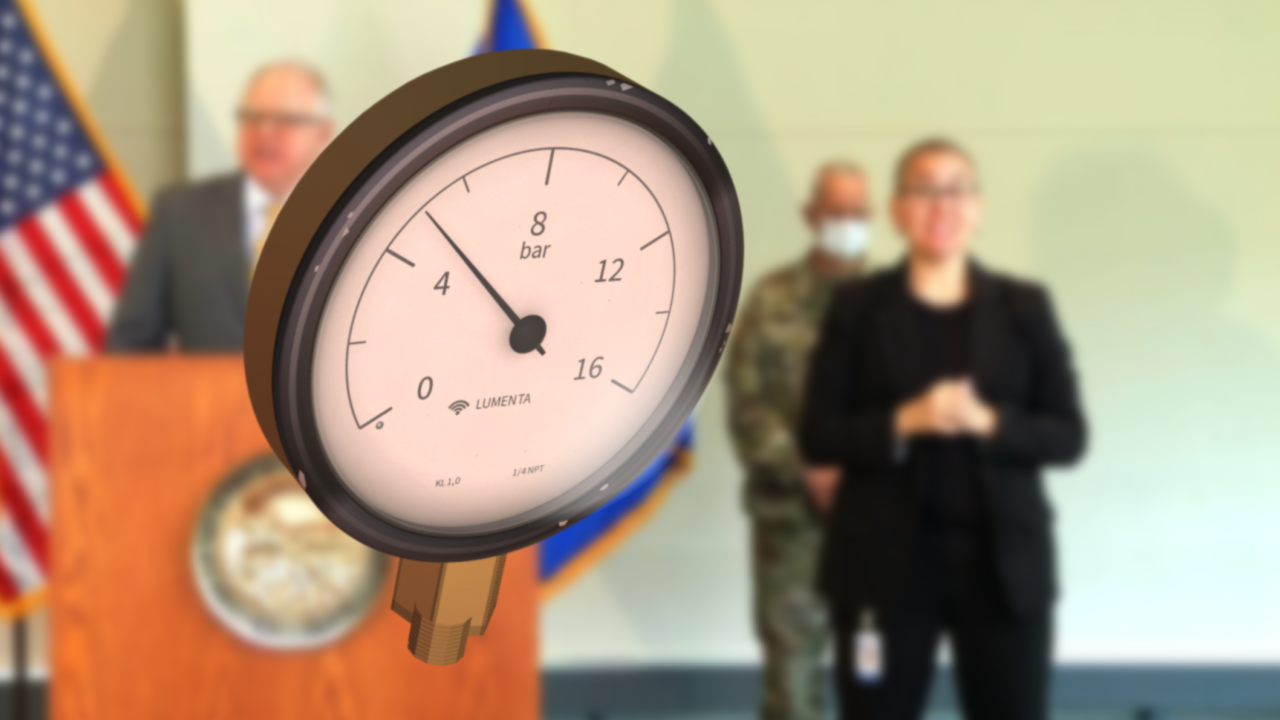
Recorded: 5 bar
